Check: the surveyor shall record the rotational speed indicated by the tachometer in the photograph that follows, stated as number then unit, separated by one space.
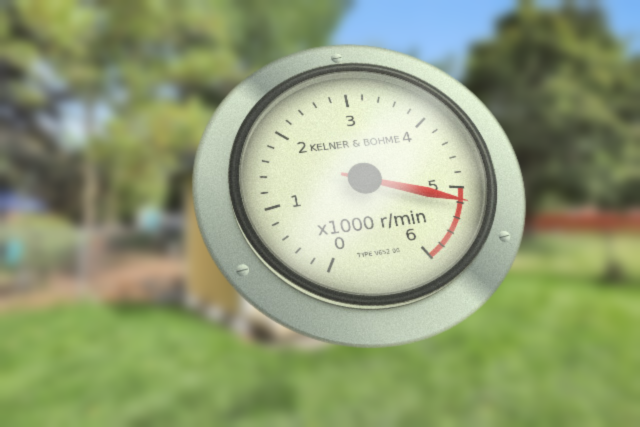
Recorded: 5200 rpm
